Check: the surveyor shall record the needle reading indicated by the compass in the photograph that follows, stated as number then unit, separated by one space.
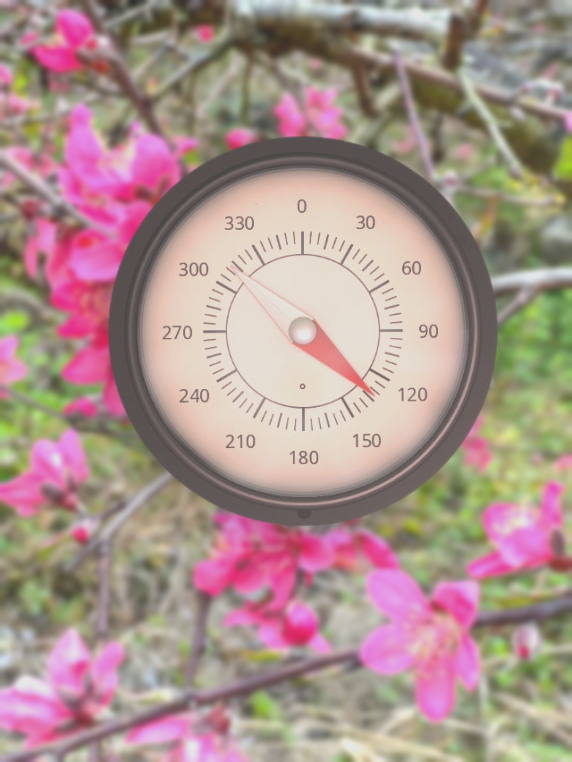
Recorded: 132.5 °
